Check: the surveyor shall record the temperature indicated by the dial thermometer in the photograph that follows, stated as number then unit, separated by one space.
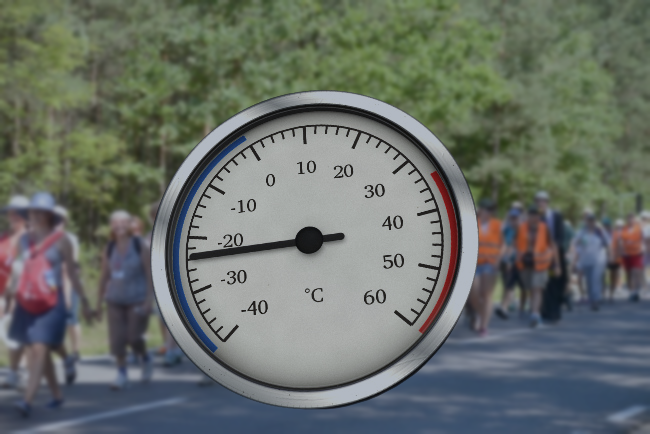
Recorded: -24 °C
